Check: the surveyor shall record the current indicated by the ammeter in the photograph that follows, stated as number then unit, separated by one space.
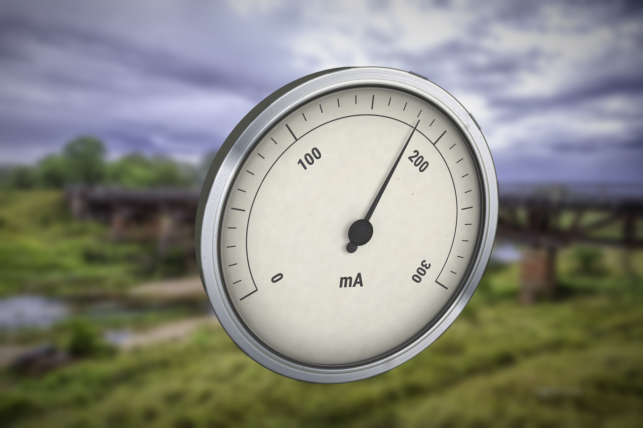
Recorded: 180 mA
